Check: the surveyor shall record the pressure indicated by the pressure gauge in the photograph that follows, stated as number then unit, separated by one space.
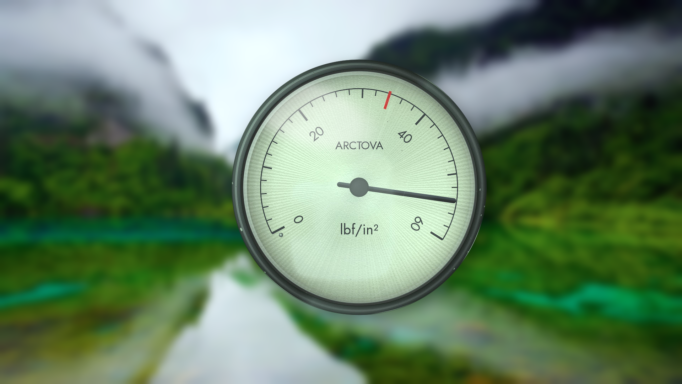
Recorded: 54 psi
